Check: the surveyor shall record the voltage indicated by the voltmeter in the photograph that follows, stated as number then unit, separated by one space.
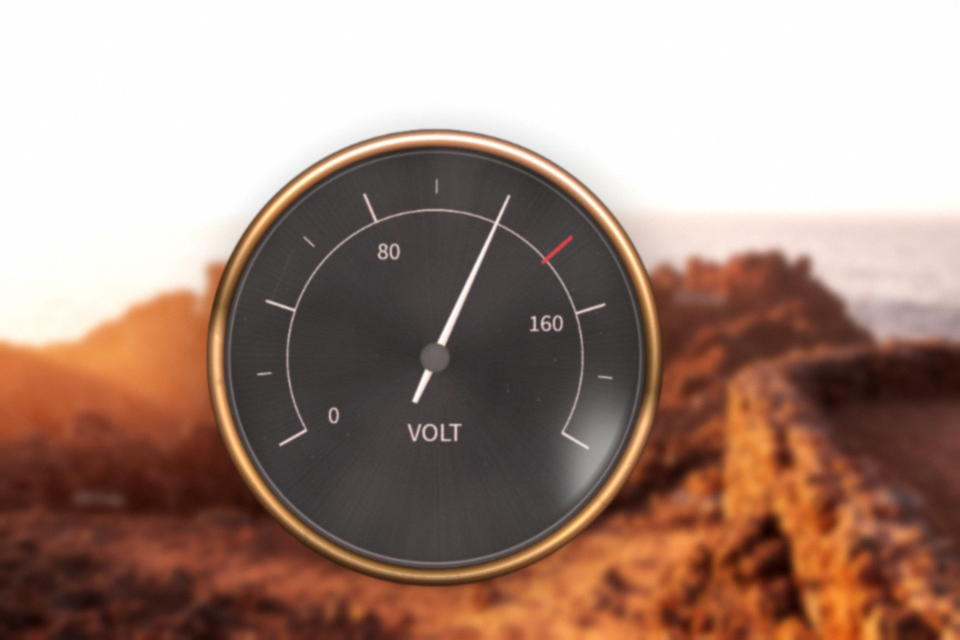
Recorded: 120 V
